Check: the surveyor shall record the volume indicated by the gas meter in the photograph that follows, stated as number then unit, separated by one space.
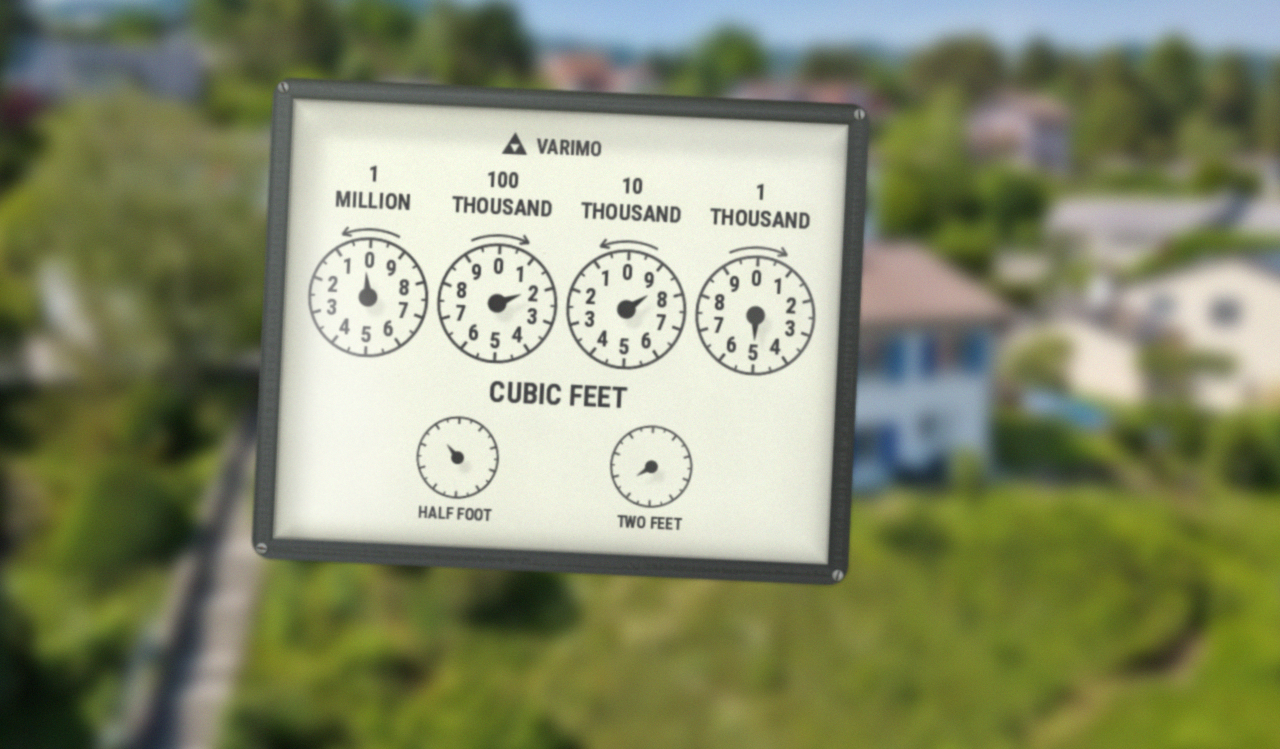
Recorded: 18500 ft³
